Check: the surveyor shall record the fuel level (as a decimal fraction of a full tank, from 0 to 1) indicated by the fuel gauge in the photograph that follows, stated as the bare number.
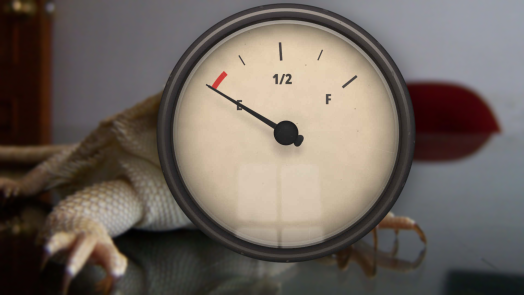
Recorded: 0
